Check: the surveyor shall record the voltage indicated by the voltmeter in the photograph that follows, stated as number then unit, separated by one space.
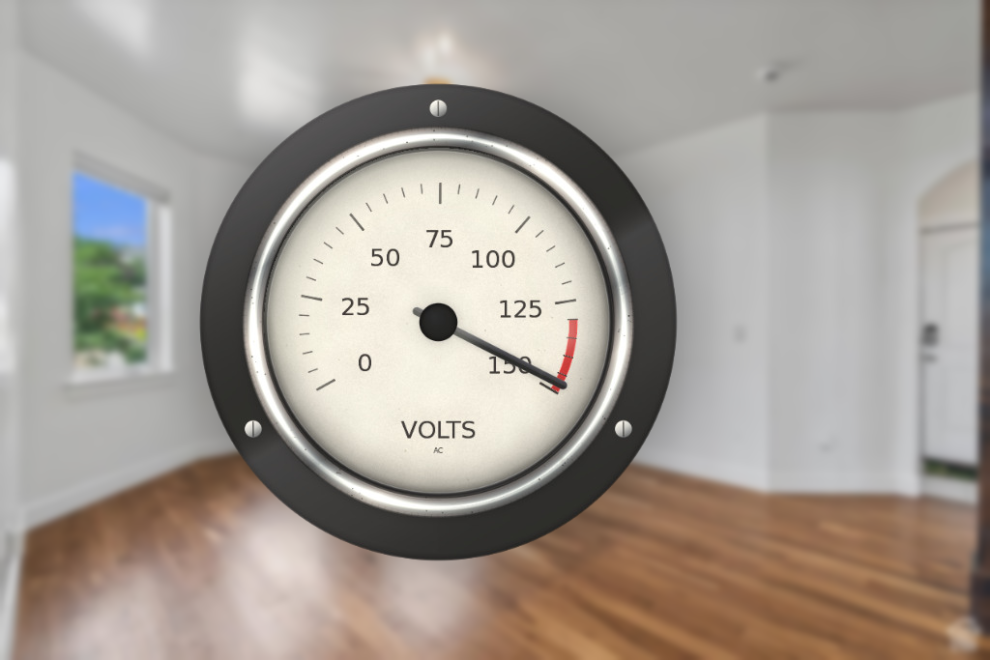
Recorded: 147.5 V
